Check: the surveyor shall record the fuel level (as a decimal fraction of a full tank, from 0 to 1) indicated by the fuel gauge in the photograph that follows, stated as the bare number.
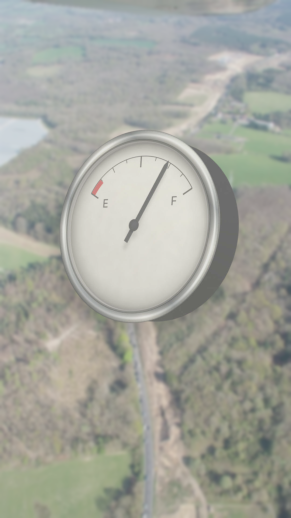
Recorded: 0.75
